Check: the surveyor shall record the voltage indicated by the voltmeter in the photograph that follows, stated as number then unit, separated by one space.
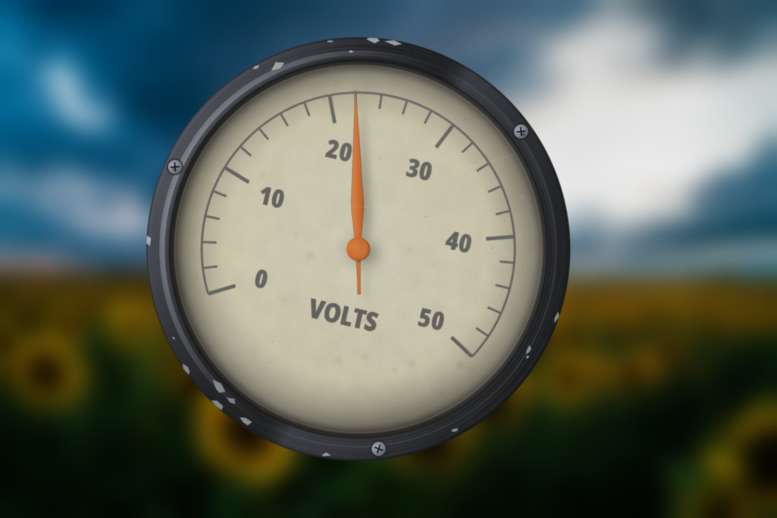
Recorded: 22 V
